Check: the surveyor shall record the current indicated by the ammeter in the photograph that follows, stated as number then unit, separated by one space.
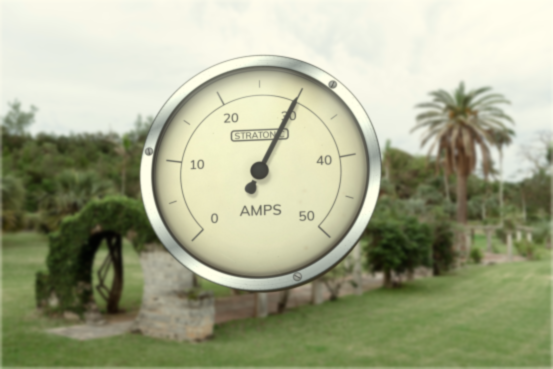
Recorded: 30 A
